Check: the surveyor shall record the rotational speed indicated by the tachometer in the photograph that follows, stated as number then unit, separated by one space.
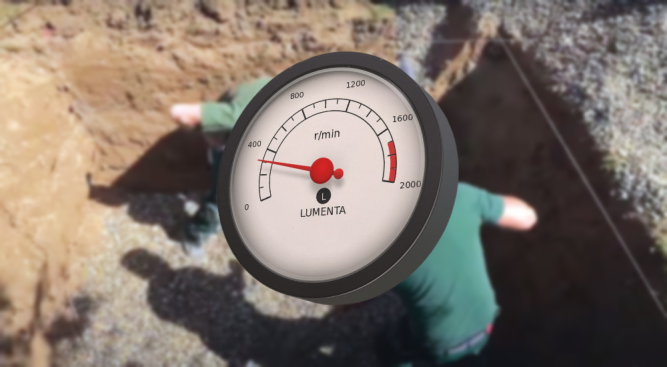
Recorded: 300 rpm
